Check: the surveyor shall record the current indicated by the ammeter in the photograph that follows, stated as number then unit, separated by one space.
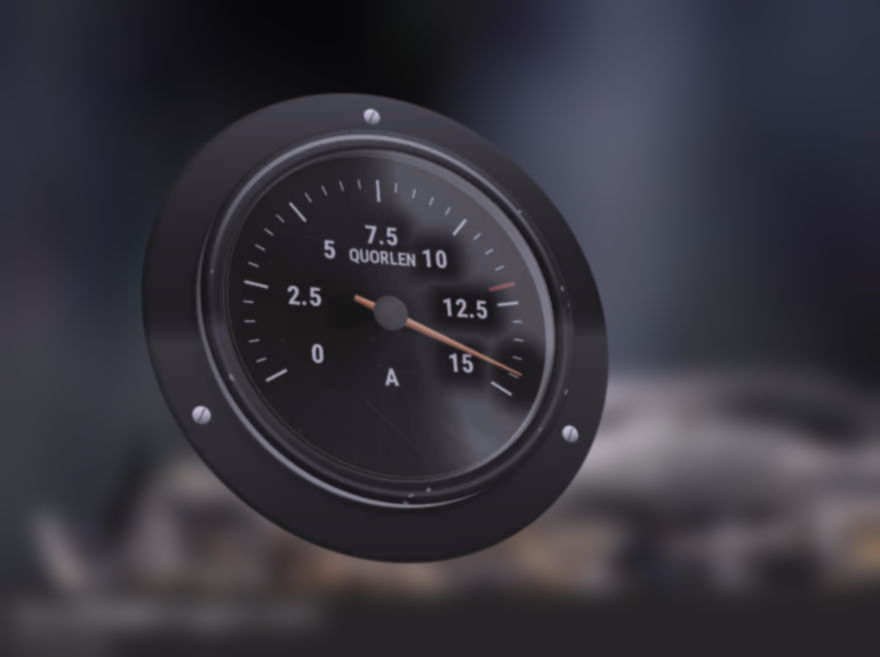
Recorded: 14.5 A
